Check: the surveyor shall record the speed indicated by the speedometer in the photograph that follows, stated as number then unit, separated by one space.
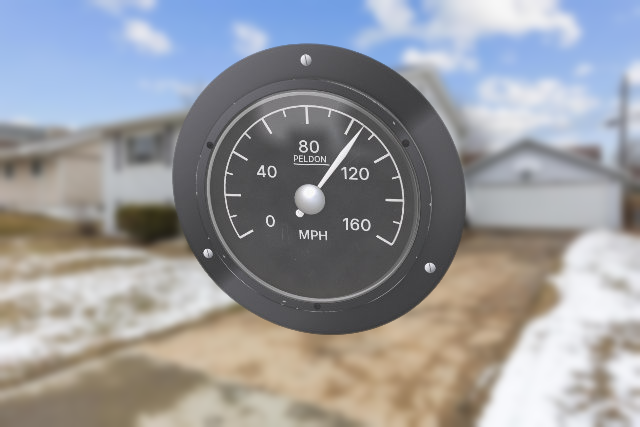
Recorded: 105 mph
